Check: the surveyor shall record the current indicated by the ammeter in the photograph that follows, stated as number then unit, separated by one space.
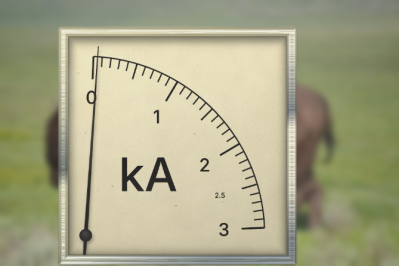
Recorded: 0.05 kA
